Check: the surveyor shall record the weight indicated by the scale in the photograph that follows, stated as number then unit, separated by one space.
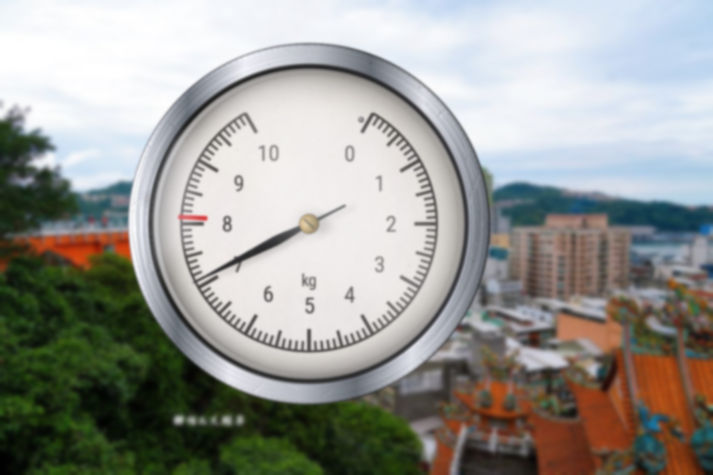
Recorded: 7.1 kg
